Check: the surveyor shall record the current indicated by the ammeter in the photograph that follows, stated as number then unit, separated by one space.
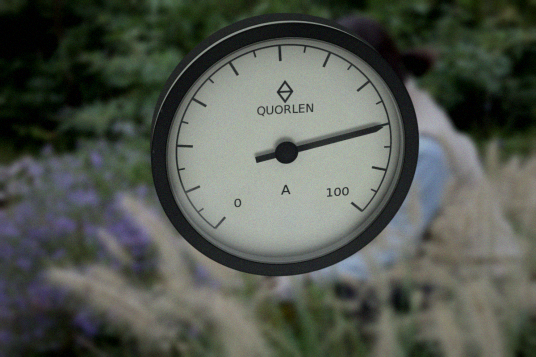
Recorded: 80 A
